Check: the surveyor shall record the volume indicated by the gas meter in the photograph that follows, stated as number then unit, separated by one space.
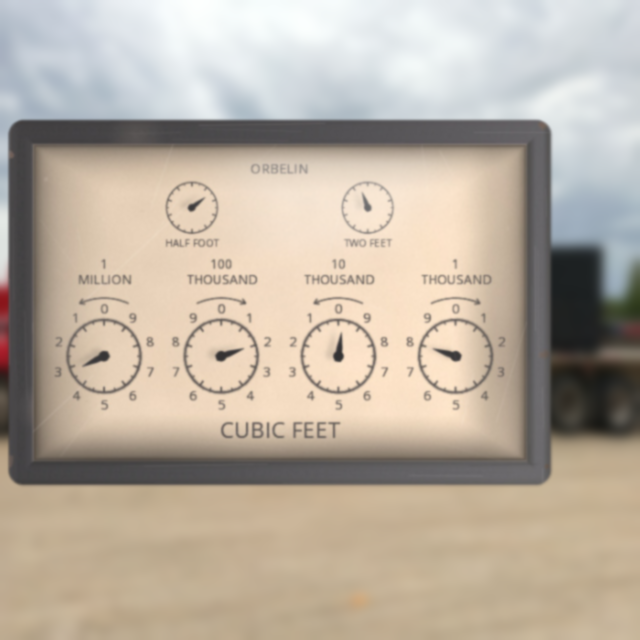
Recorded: 319800 ft³
